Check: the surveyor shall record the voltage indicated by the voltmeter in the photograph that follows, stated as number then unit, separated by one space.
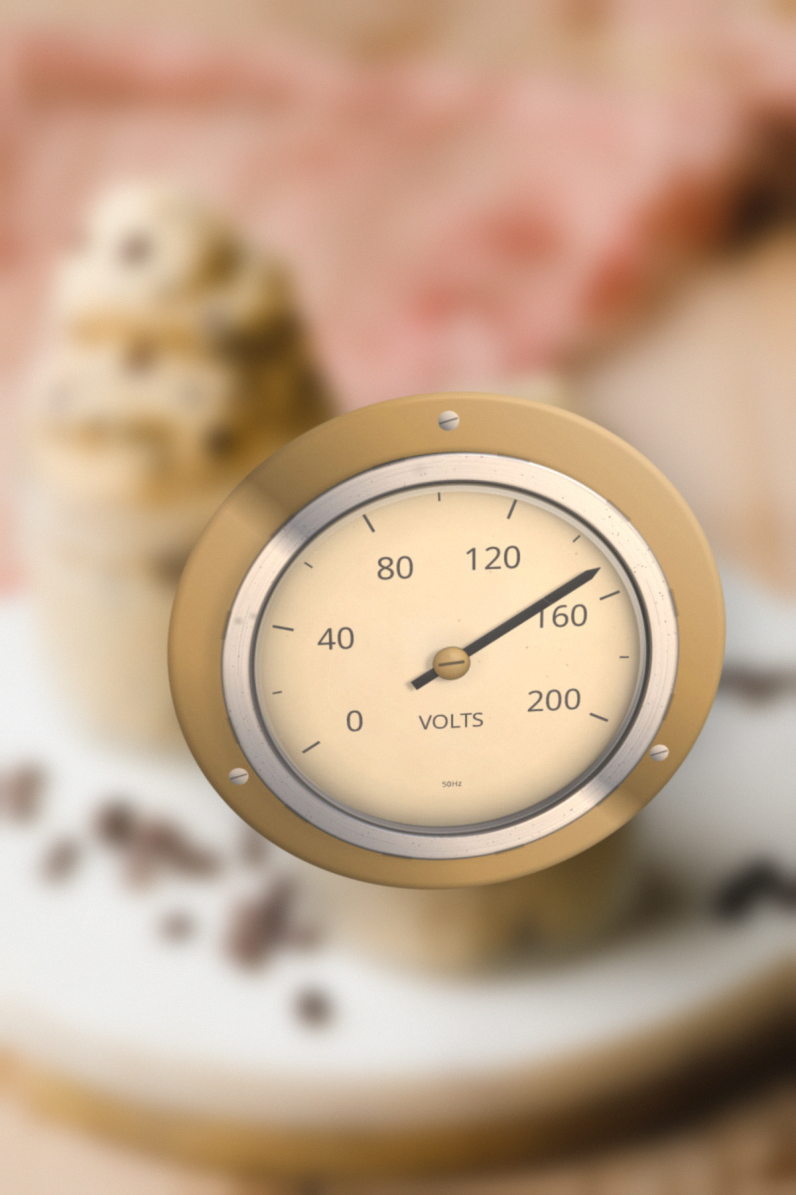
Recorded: 150 V
